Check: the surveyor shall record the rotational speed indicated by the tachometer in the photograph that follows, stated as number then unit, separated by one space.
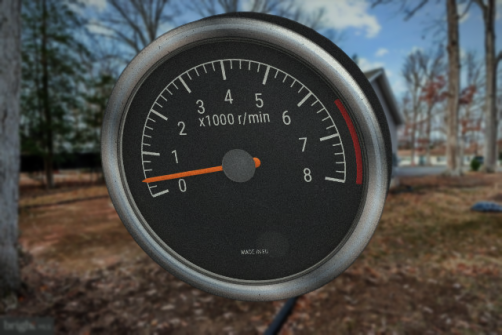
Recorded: 400 rpm
